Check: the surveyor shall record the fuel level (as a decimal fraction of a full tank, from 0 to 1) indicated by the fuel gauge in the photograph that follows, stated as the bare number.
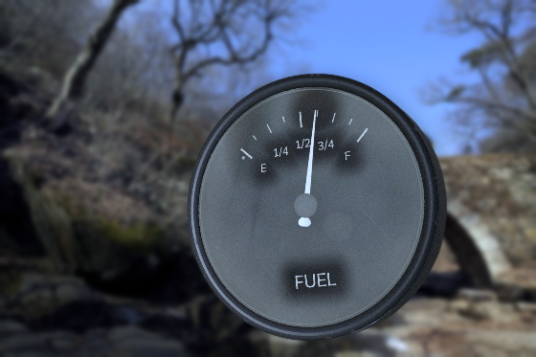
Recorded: 0.625
